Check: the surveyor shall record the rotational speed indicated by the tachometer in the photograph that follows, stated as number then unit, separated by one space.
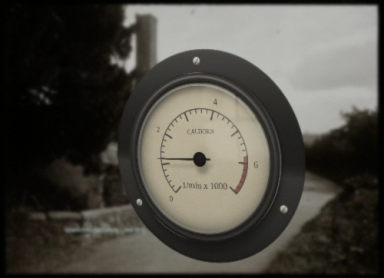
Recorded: 1200 rpm
